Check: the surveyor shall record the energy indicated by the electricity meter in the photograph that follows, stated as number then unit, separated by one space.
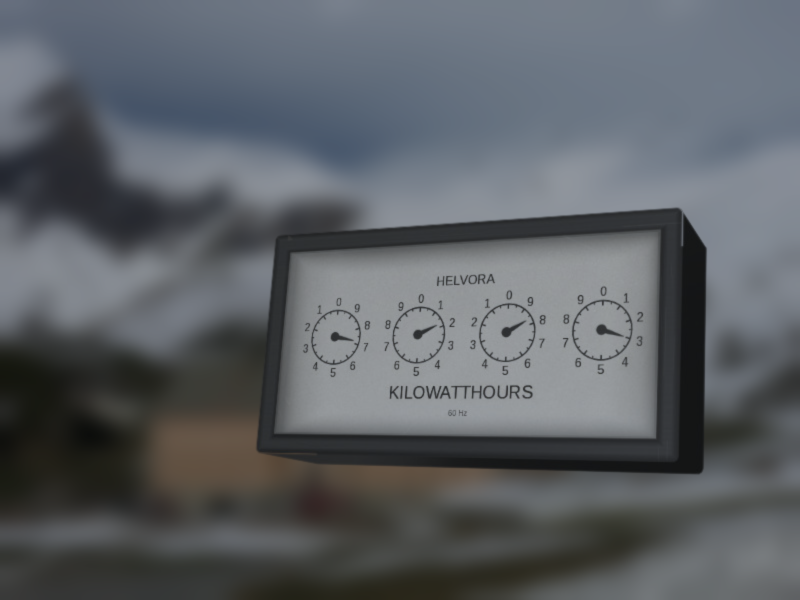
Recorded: 7183 kWh
